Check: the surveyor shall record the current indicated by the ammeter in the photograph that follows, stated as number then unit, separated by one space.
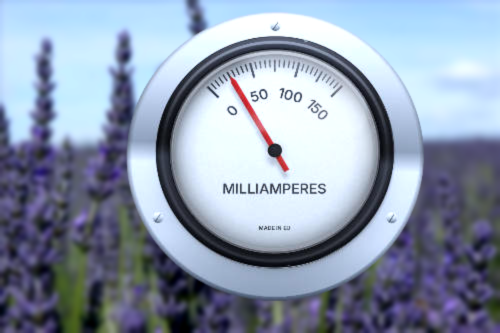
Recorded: 25 mA
